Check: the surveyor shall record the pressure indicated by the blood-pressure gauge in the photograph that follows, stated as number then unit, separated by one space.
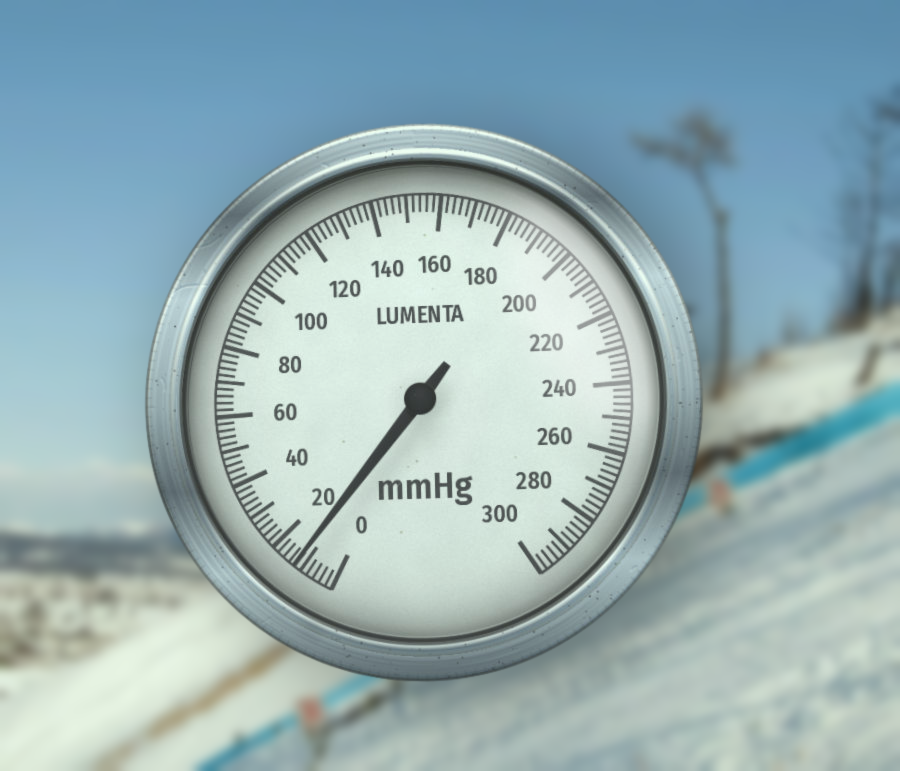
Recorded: 12 mmHg
